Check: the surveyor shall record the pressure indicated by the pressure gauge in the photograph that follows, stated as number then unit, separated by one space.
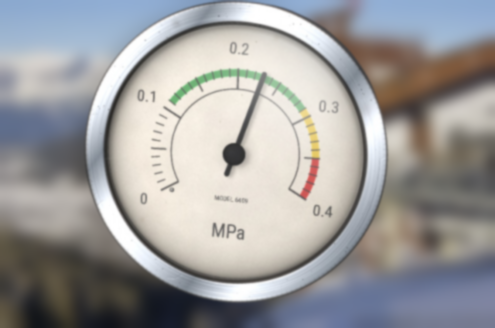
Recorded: 0.23 MPa
